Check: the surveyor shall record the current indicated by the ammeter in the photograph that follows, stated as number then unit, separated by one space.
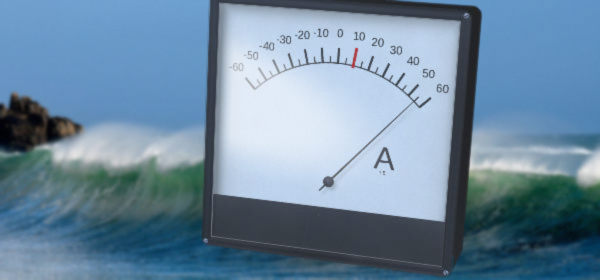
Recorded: 55 A
